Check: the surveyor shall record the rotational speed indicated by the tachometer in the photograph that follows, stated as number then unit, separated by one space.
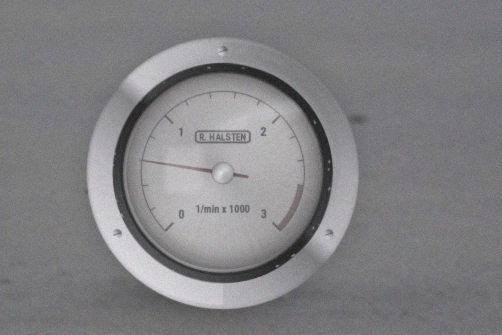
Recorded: 600 rpm
